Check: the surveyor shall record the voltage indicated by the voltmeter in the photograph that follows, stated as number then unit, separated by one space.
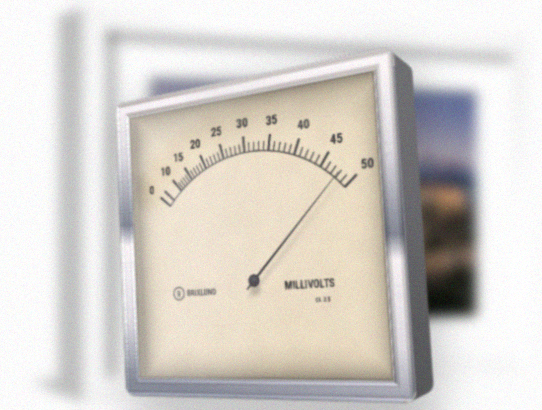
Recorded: 48 mV
